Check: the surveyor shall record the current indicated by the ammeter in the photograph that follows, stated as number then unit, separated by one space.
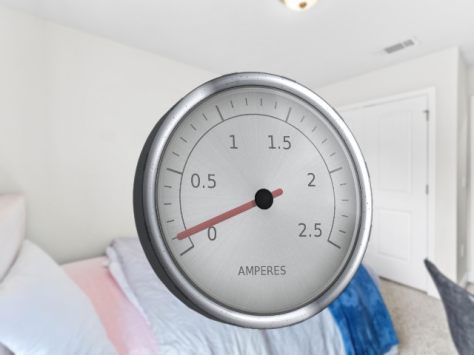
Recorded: 0.1 A
